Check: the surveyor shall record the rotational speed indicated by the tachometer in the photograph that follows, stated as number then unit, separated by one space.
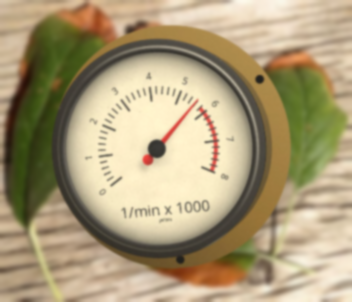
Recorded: 5600 rpm
